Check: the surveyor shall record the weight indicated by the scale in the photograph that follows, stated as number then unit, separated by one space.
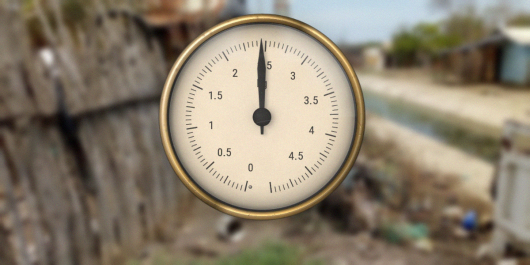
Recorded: 2.45 kg
